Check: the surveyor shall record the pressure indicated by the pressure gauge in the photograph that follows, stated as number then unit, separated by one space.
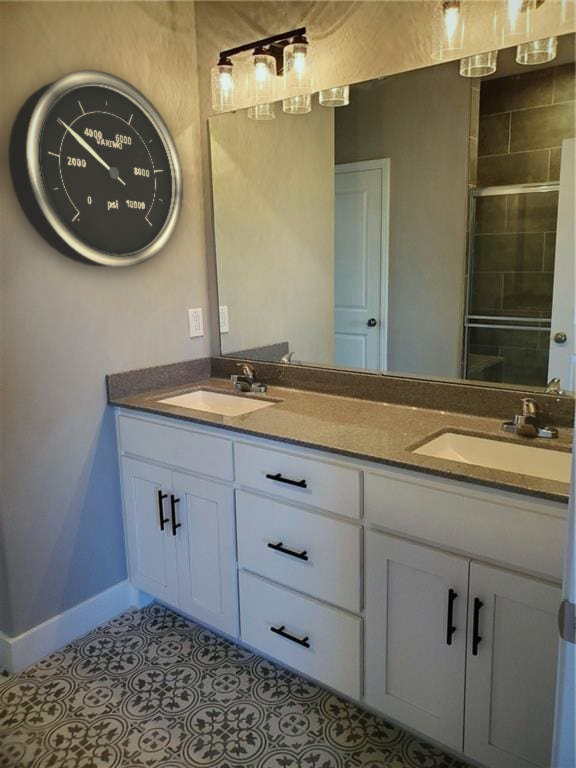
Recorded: 3000 psi
